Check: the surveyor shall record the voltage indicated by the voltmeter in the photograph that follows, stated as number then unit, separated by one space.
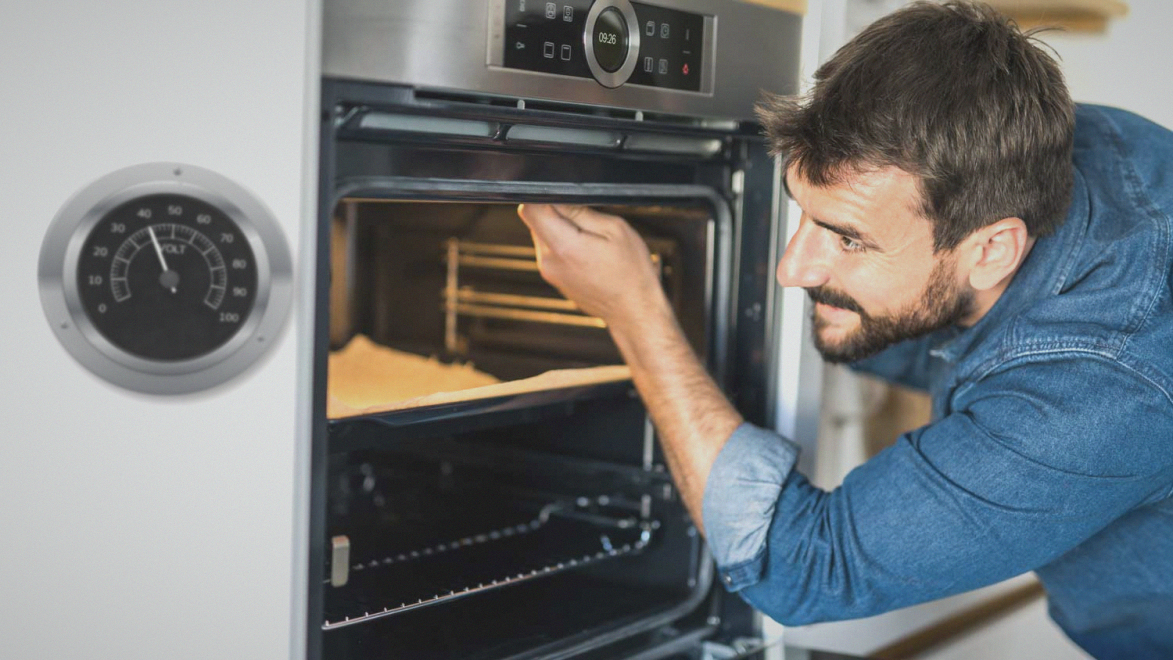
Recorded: 40 V
